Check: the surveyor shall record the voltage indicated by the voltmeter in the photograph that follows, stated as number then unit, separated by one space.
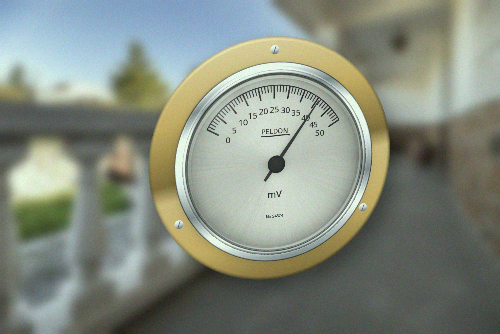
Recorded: 40 mV
